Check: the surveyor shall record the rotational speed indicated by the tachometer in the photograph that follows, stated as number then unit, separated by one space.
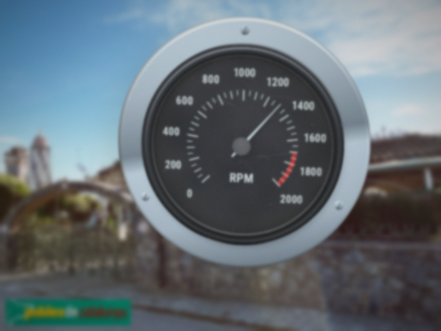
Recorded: 1300 rpm
